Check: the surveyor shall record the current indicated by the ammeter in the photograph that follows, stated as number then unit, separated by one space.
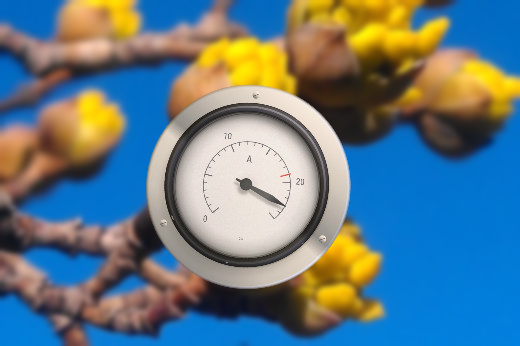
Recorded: 23 A
